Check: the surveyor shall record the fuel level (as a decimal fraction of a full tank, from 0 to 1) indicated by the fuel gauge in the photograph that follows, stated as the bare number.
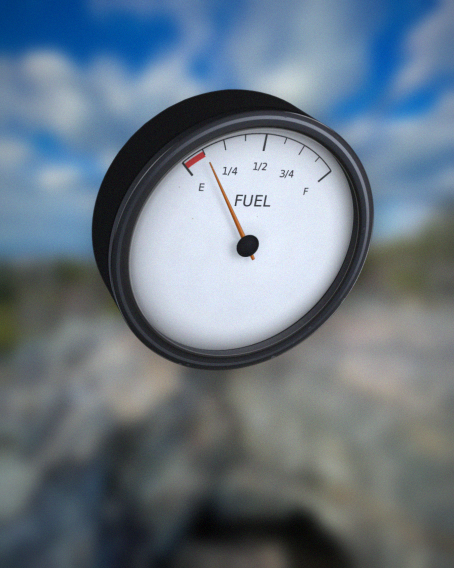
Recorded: 0.125
